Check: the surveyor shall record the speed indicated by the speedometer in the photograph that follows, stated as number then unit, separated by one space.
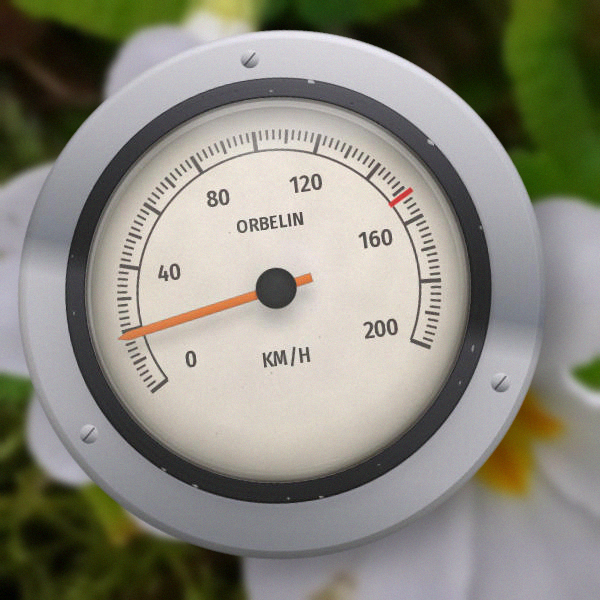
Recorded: 18 km/h
